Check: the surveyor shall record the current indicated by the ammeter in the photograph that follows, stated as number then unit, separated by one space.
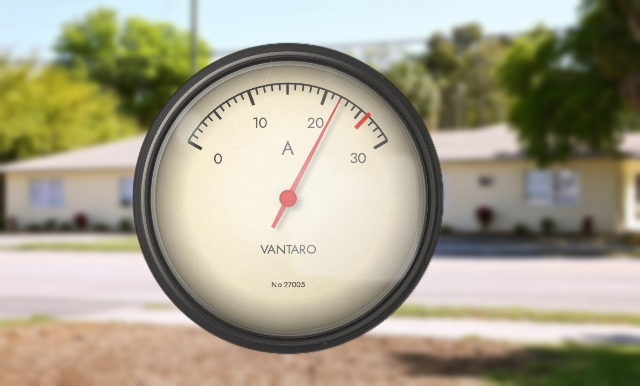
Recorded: 22 A
